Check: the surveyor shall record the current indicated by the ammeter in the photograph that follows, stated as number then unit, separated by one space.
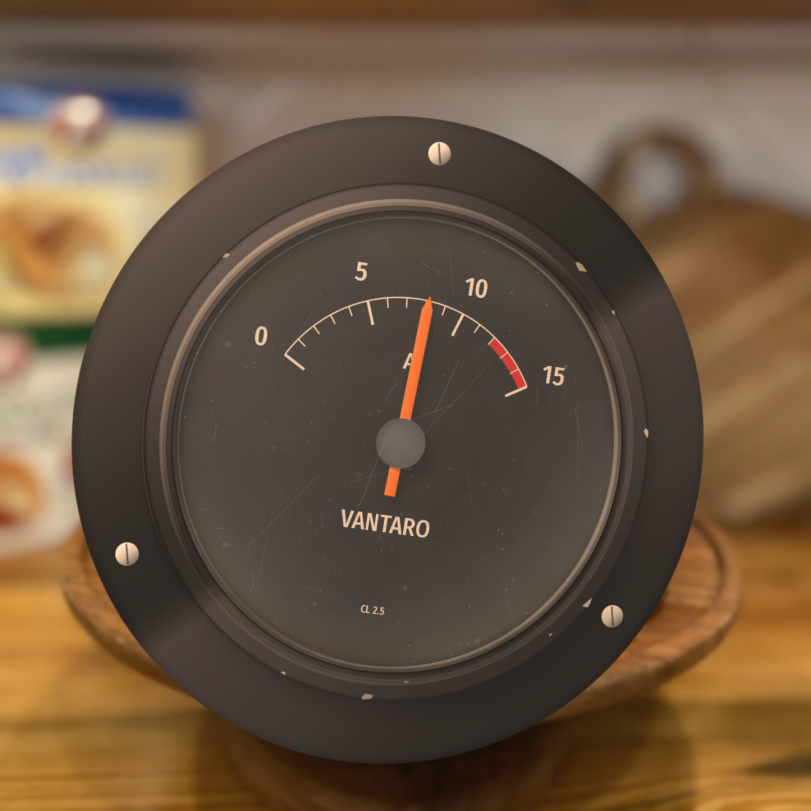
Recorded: 8 A
